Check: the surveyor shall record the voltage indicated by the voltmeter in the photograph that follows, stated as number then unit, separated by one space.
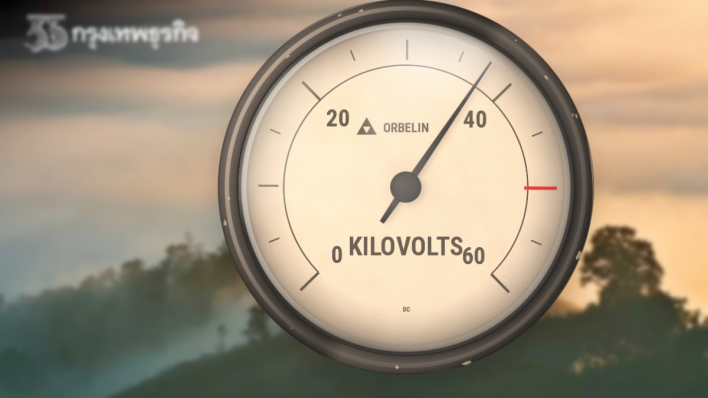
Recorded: 37.5 kV
